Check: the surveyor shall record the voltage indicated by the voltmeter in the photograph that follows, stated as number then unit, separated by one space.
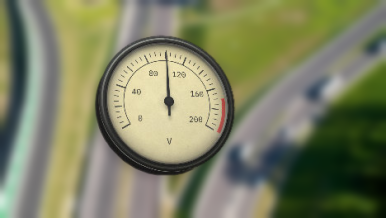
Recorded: 100 V
